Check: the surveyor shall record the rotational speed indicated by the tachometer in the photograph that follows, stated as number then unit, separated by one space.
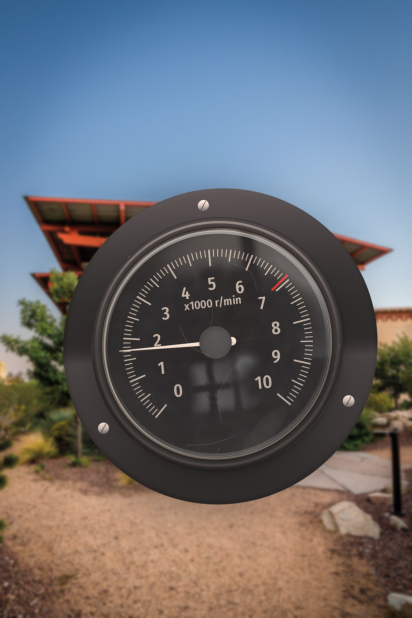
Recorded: 1700 rpm
